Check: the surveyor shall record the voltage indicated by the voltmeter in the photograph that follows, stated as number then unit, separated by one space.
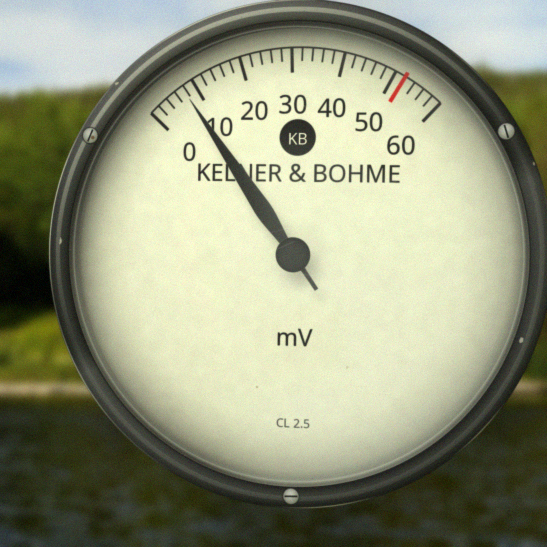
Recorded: 8 mV
